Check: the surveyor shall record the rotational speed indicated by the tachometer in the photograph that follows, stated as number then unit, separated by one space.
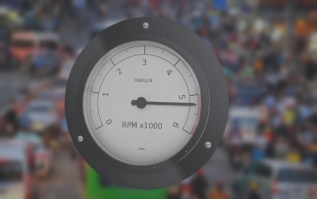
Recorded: 5250 rpm
